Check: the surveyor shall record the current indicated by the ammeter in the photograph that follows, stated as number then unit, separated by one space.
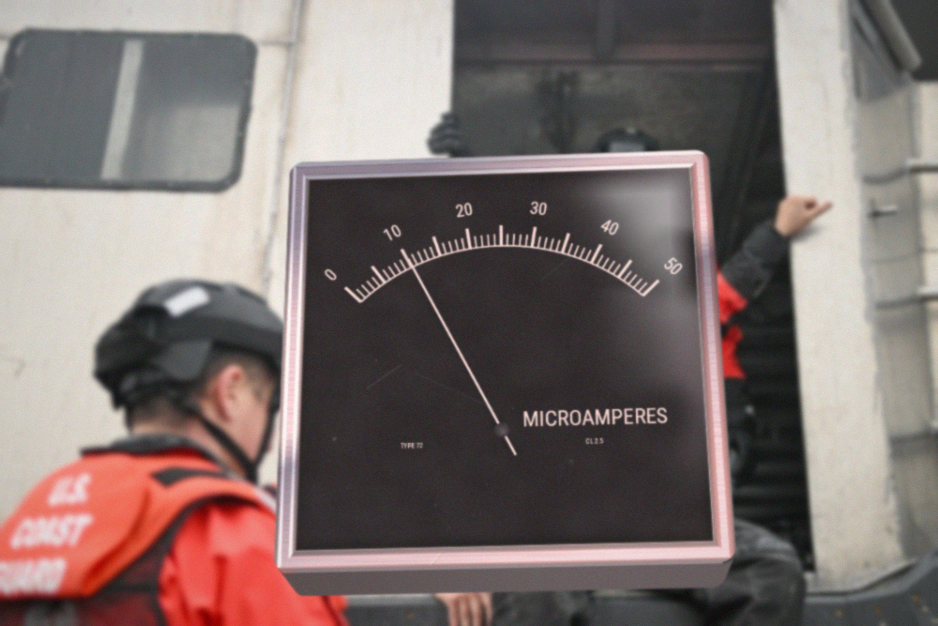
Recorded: 10 µA
